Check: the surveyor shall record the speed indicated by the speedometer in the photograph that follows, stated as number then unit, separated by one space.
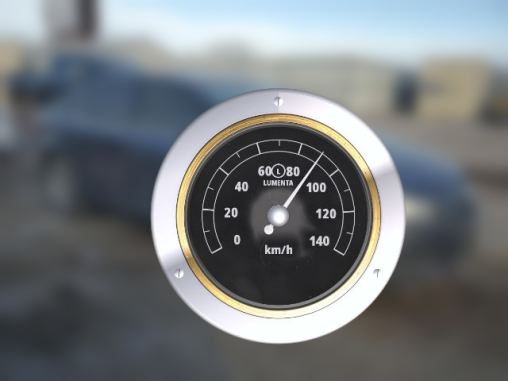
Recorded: 90 km/h
